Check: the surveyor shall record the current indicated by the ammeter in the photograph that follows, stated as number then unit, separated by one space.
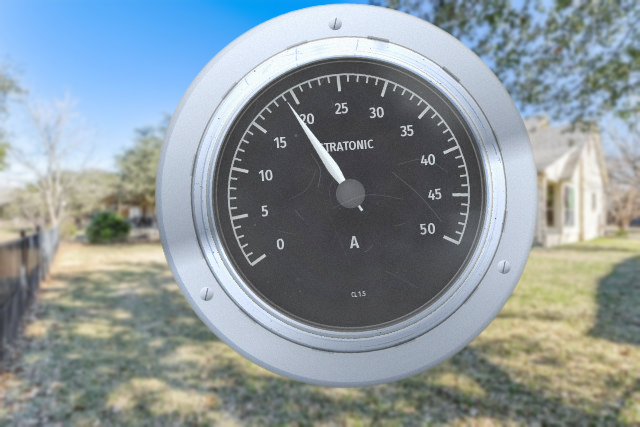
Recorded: 19 A
